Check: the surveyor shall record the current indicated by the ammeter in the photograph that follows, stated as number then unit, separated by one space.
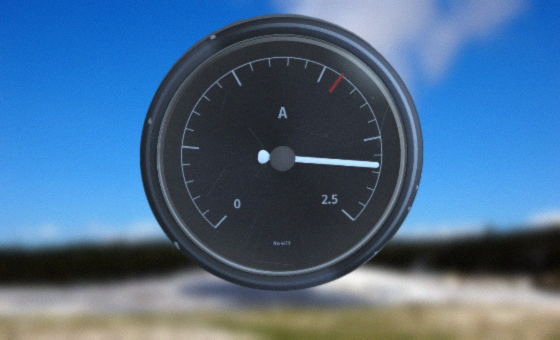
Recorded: 2.15 A
